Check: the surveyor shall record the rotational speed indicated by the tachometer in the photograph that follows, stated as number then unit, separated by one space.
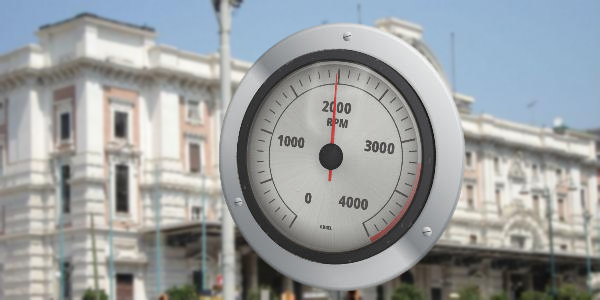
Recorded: 2000 rpm
